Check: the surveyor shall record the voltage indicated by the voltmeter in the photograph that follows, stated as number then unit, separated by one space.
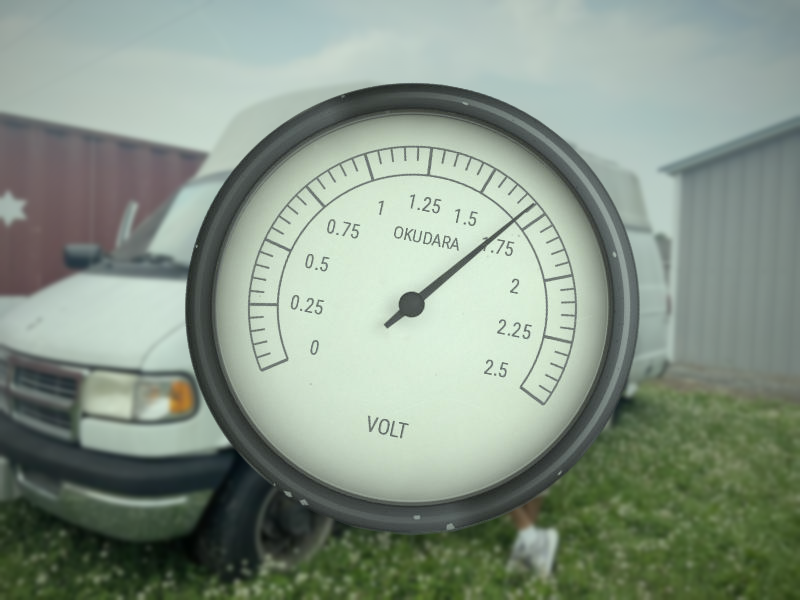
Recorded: 1.7 V
